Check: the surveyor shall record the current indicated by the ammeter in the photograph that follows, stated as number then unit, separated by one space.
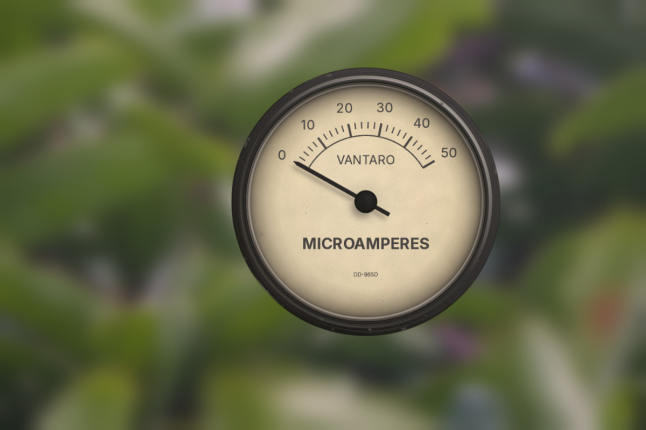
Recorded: 0 µA
